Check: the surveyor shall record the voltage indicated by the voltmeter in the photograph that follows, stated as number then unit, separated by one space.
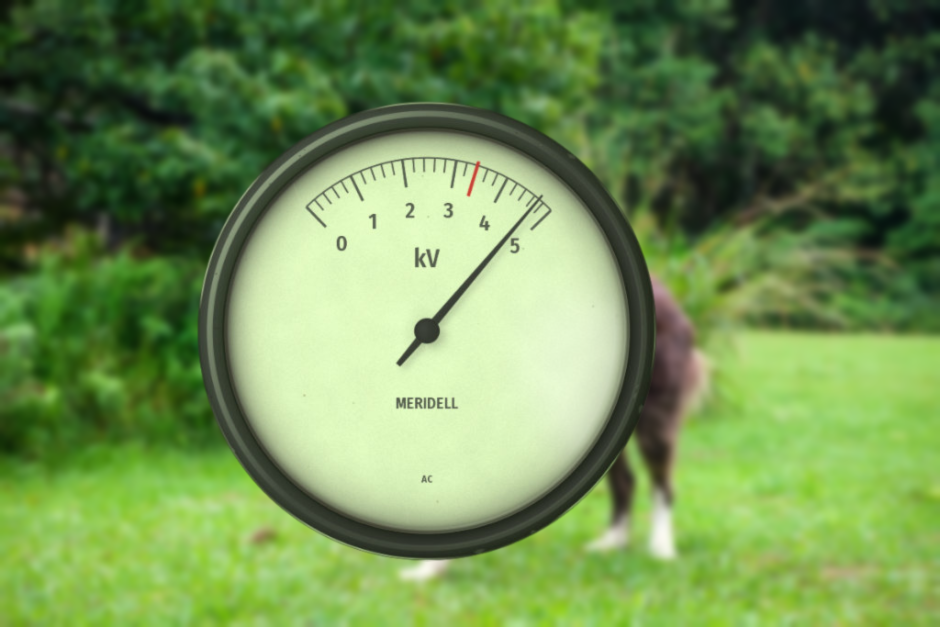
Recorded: 4.7 kV
